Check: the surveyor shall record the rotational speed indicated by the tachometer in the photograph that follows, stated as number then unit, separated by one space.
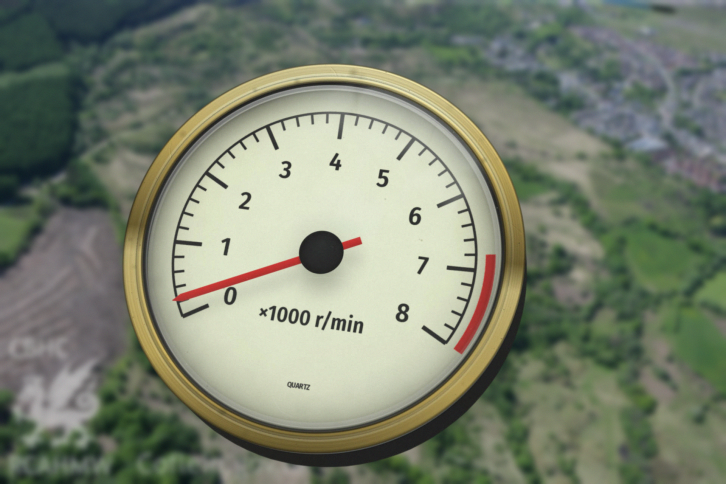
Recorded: 200 rpm
